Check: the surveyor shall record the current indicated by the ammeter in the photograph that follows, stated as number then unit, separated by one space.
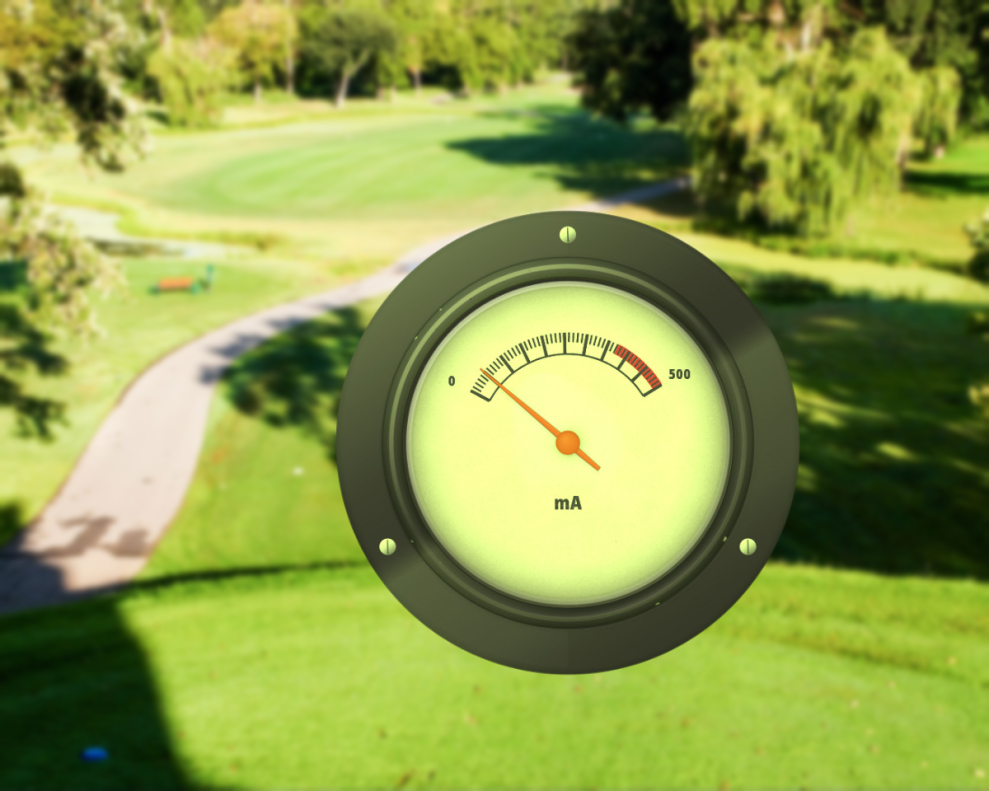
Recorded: 50 mA
